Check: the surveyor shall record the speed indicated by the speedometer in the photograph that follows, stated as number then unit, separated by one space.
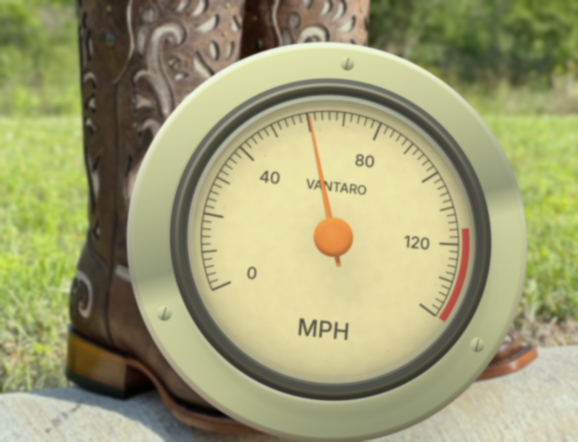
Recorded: 60 mph
